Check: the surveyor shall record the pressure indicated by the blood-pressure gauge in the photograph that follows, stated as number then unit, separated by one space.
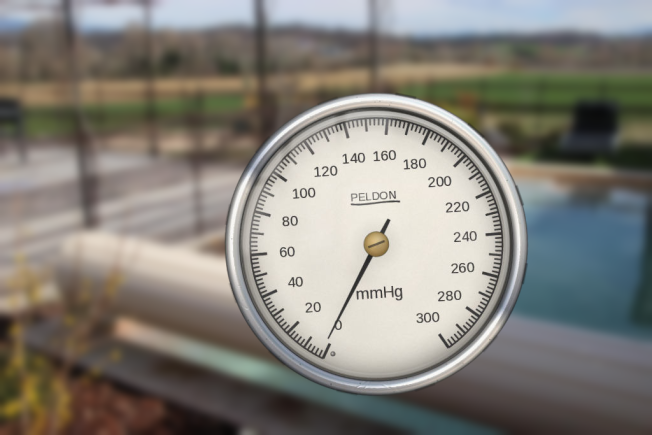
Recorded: 2 mmHg
